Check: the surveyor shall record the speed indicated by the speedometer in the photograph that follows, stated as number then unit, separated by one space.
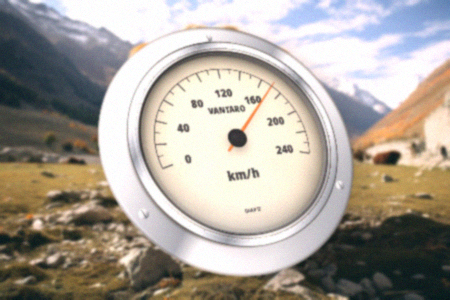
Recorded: 170 km/h
